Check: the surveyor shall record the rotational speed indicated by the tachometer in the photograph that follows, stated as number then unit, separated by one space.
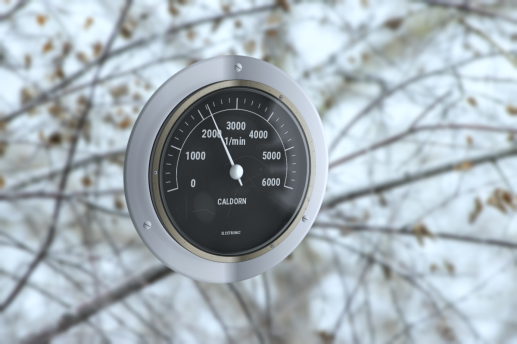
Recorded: 2200 rpm
